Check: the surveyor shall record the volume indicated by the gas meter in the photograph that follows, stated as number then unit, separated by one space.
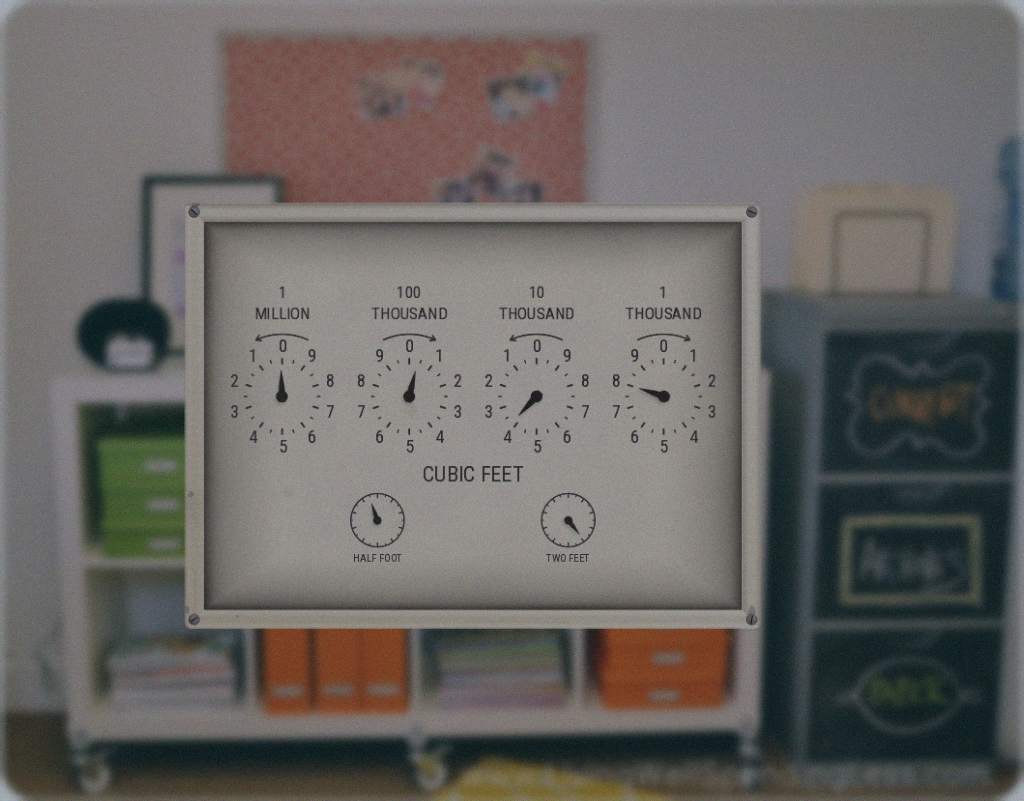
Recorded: 3800 ft³
